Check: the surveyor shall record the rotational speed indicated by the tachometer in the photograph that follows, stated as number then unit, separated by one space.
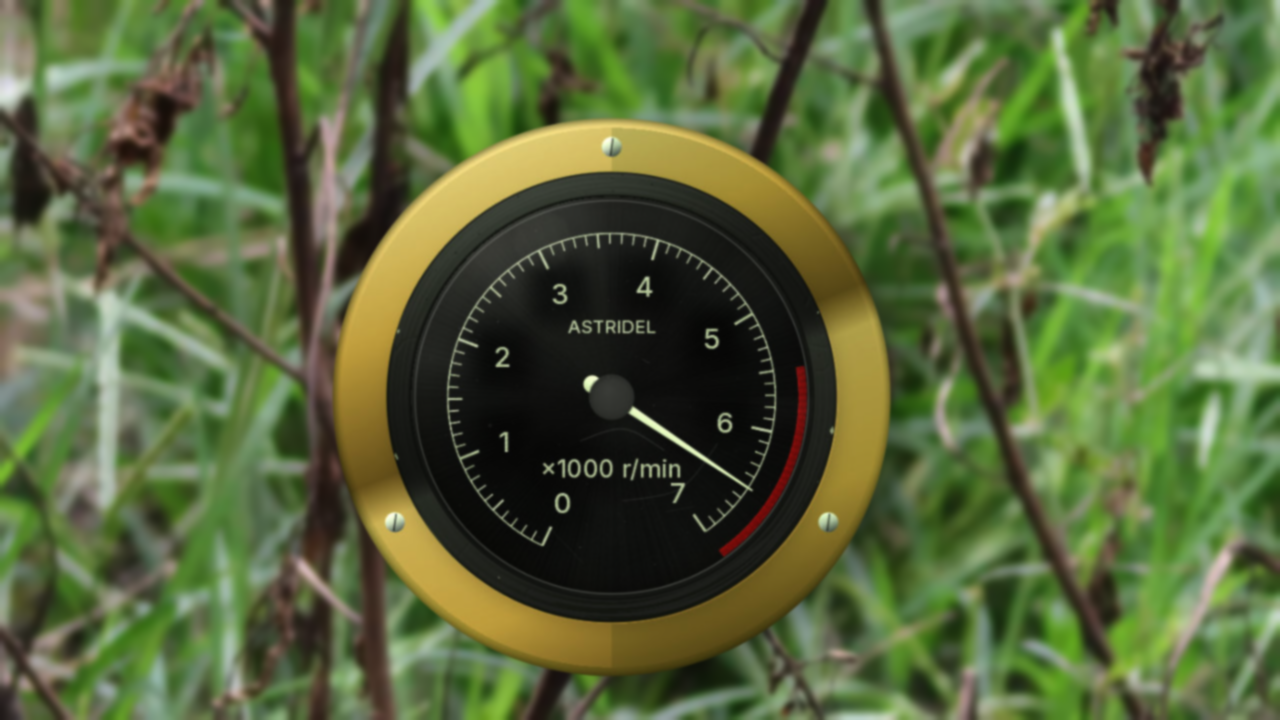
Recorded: 6500 rpm
